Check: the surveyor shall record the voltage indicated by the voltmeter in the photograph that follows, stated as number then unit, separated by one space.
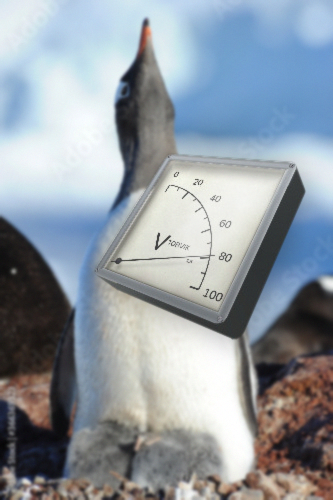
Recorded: 80 V
